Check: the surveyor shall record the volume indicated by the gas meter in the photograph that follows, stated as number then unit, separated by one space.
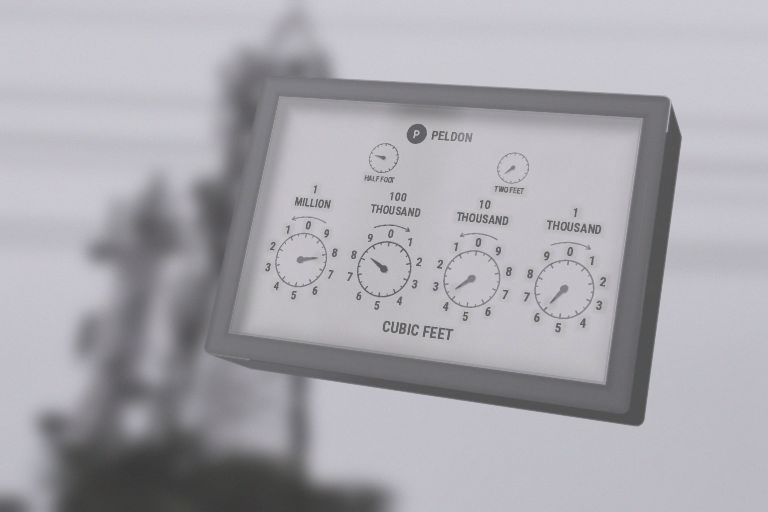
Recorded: 783600 ft³
